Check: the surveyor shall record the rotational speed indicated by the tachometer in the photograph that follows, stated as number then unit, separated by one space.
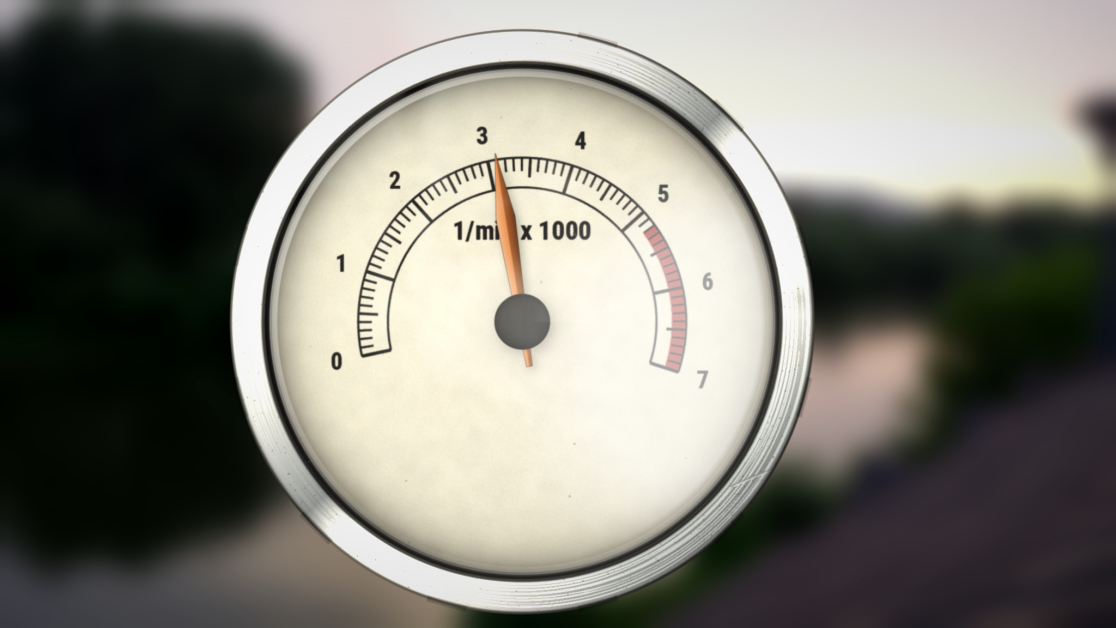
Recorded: 3100 rpm
